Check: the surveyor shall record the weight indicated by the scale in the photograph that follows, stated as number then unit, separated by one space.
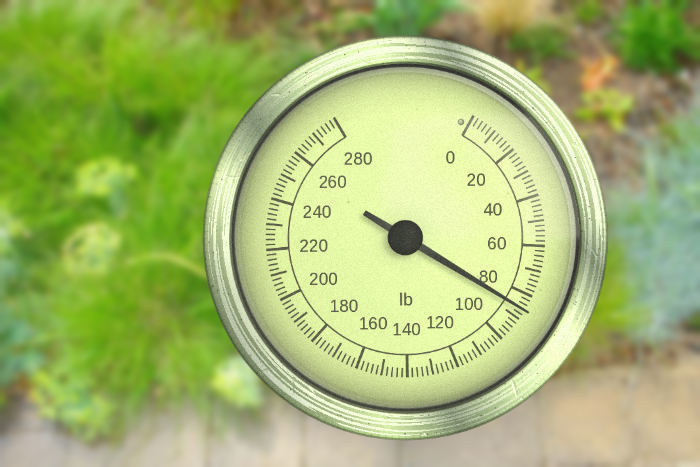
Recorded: 86 lb
